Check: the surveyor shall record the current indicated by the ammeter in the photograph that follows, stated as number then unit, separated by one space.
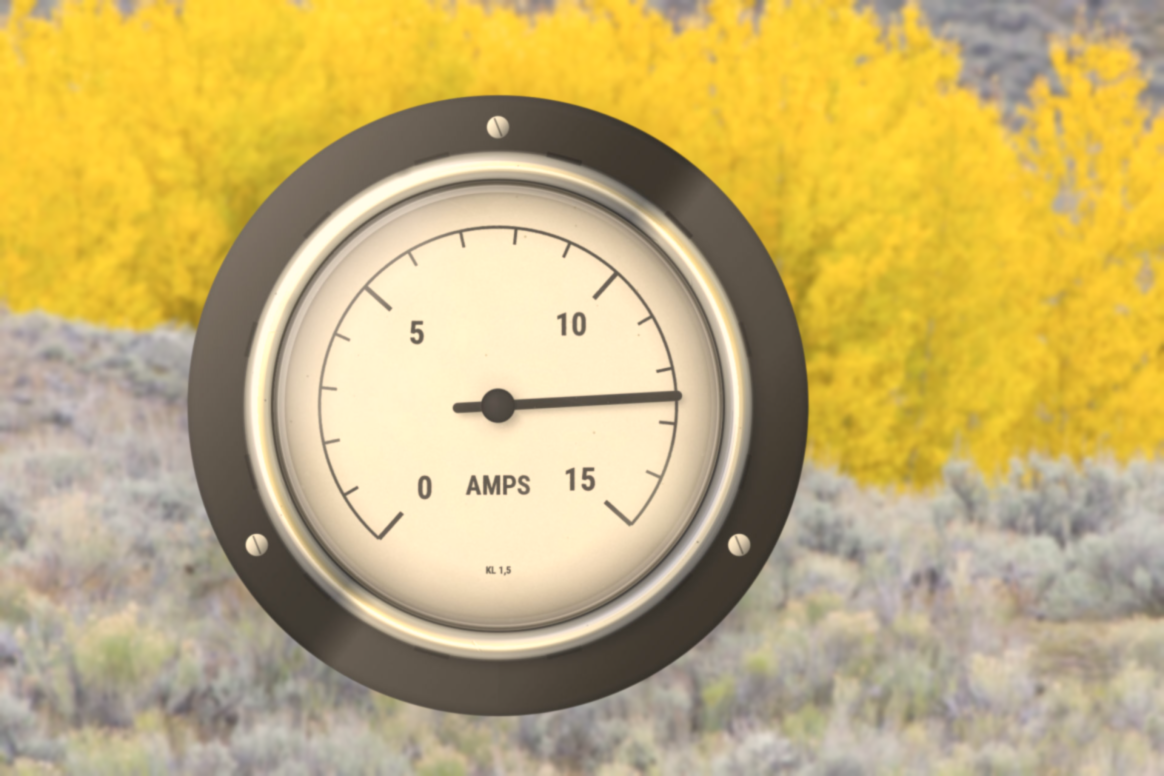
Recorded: 12.5 A
